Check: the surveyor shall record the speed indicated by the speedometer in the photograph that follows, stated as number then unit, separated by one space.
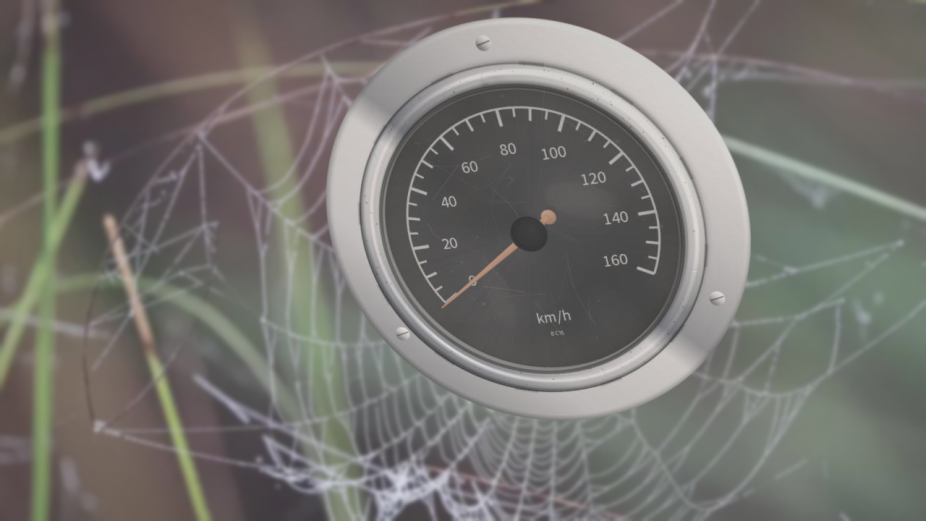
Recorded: 0 km/h
